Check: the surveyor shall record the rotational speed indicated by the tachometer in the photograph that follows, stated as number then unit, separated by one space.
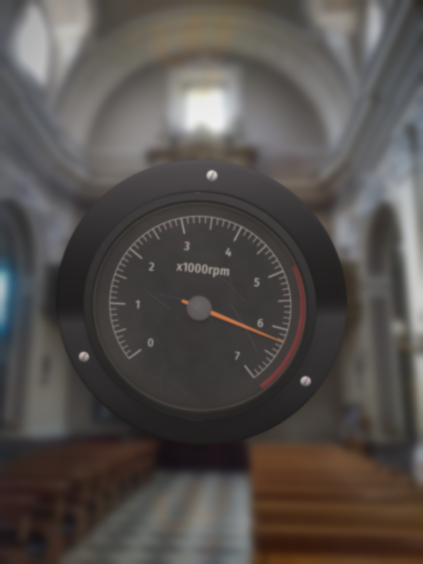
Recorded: 6200 rpm
